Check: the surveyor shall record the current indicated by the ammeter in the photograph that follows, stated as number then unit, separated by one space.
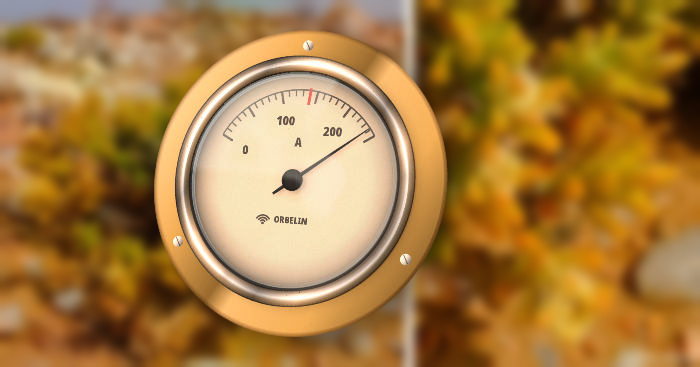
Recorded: 240 A
